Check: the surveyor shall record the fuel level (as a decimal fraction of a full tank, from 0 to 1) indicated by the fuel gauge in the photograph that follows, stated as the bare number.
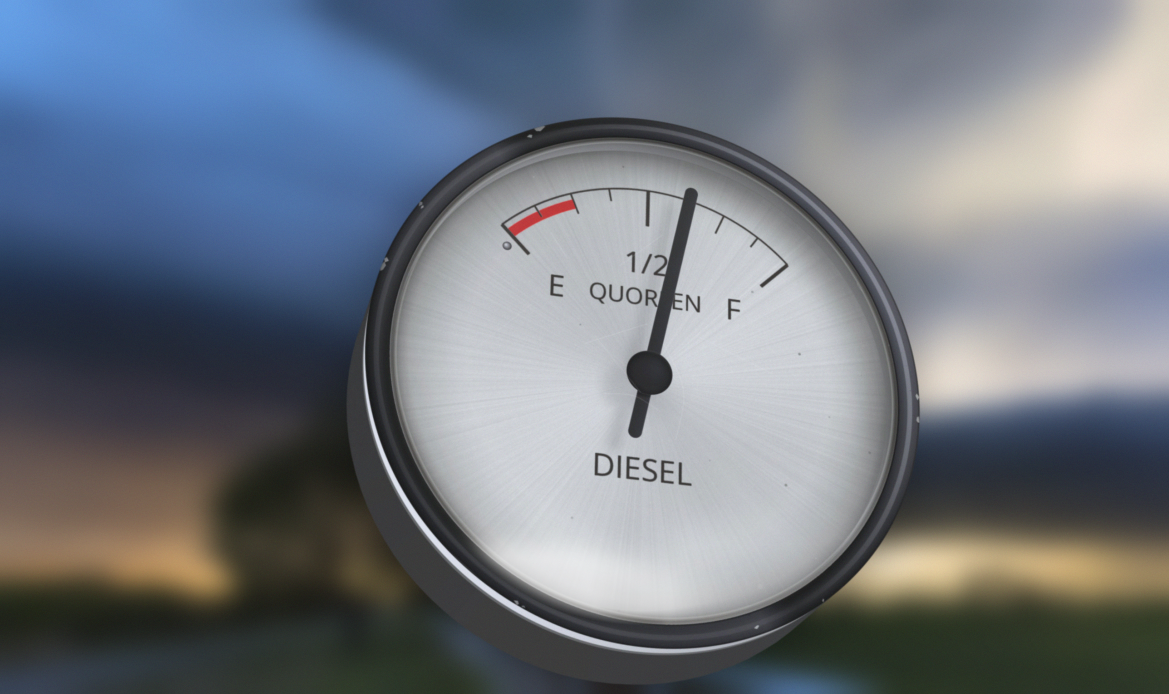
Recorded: 0.625
